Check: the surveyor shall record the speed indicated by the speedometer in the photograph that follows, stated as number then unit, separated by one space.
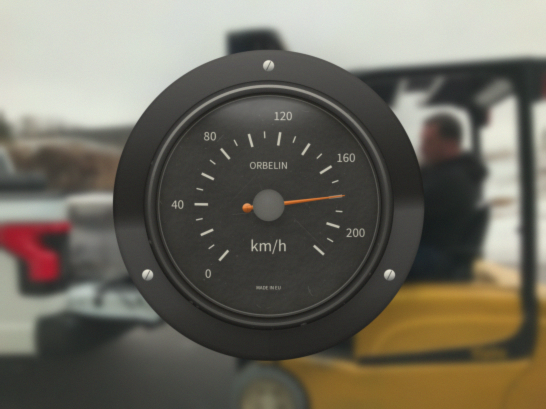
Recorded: 180 km/h
